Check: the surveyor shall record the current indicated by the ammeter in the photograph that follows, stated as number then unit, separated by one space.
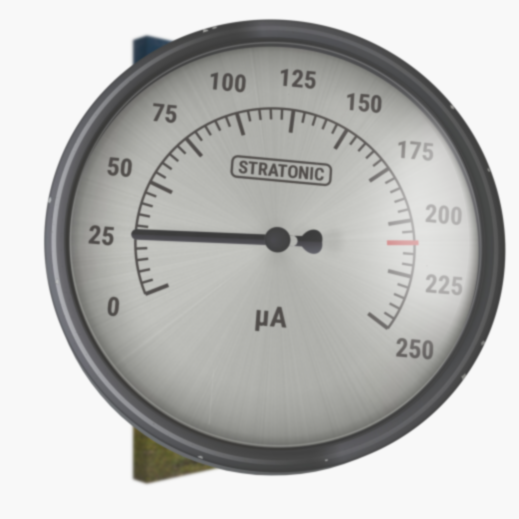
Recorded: 25 µA
